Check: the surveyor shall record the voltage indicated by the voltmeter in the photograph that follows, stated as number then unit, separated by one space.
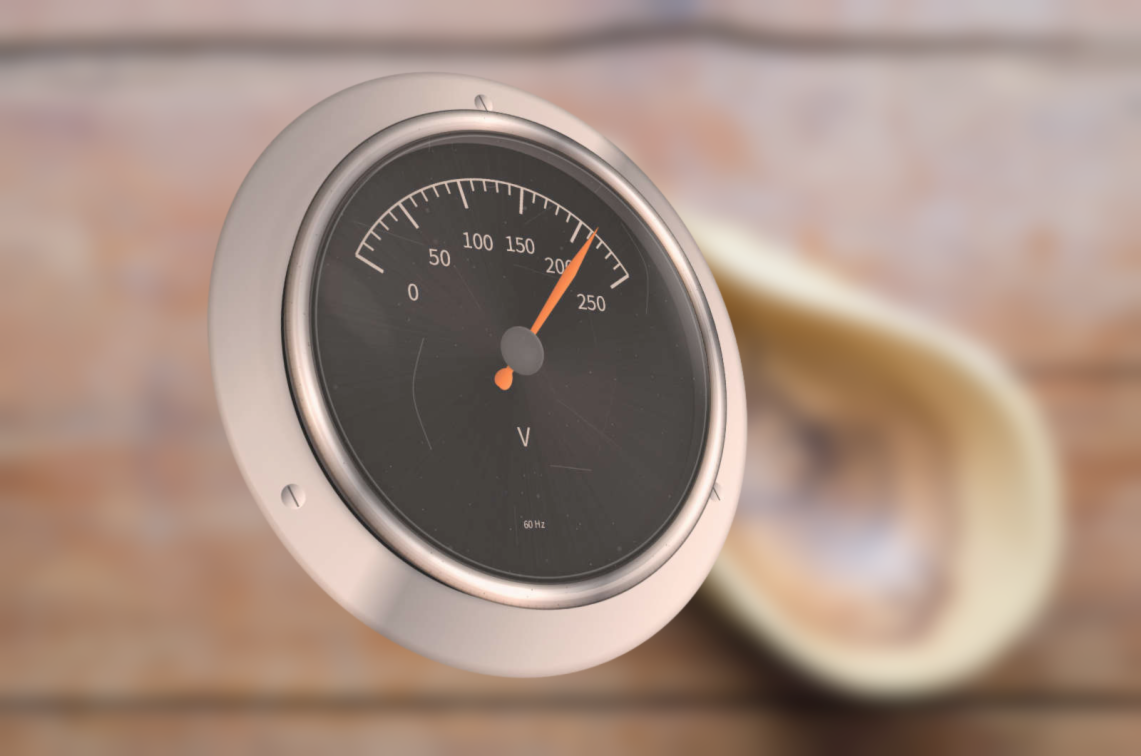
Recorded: 210 V
